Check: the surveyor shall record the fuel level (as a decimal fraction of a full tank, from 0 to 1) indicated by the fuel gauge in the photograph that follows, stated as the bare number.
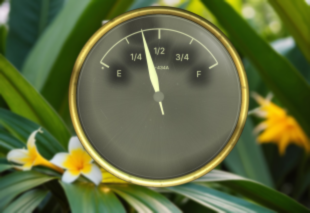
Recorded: 0.375
